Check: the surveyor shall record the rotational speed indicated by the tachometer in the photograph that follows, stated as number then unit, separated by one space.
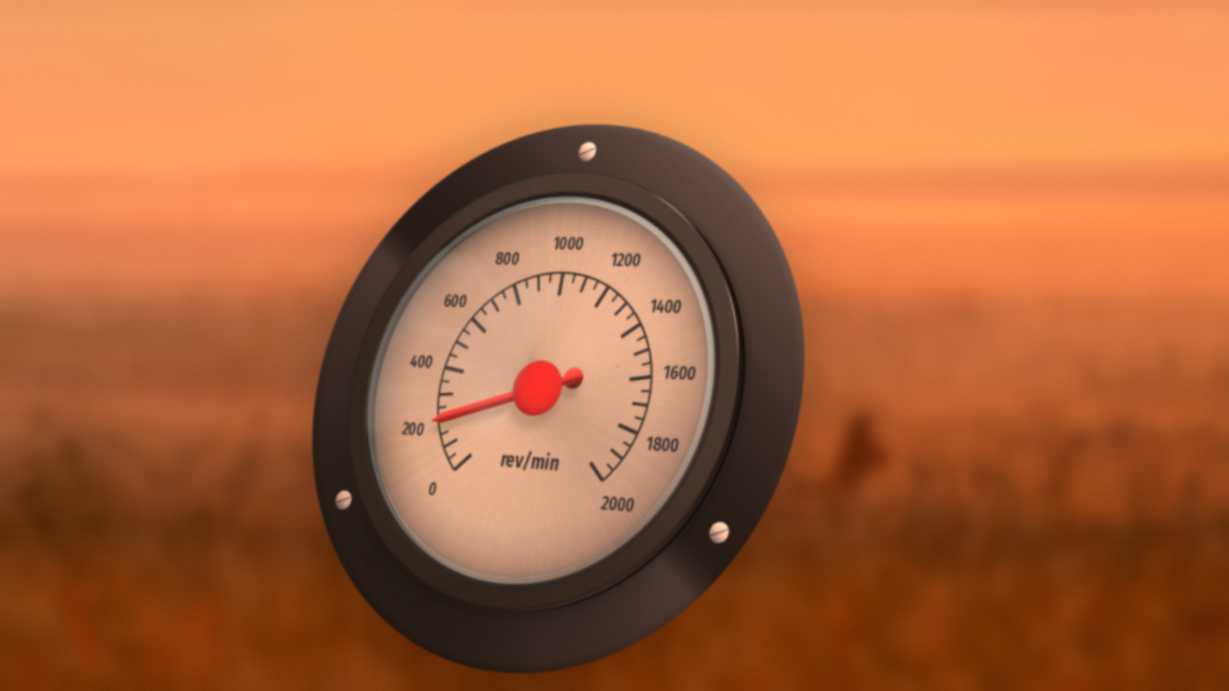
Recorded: 200 rpm
